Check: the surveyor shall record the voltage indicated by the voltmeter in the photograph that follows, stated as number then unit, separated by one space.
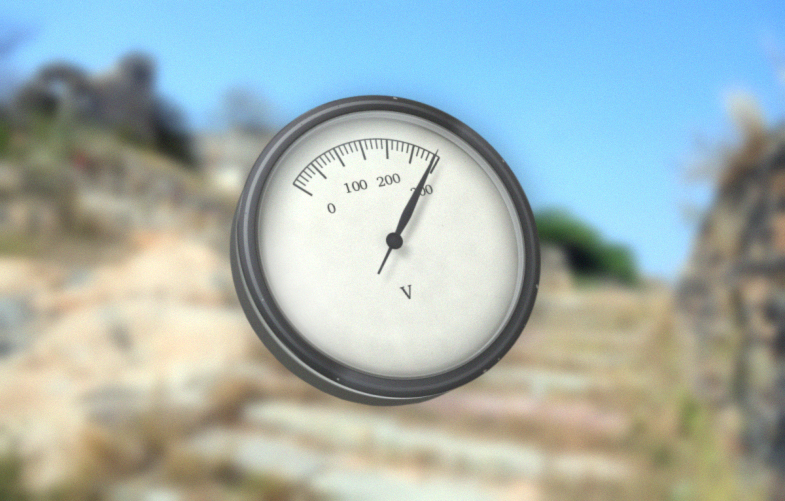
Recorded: 290 V
